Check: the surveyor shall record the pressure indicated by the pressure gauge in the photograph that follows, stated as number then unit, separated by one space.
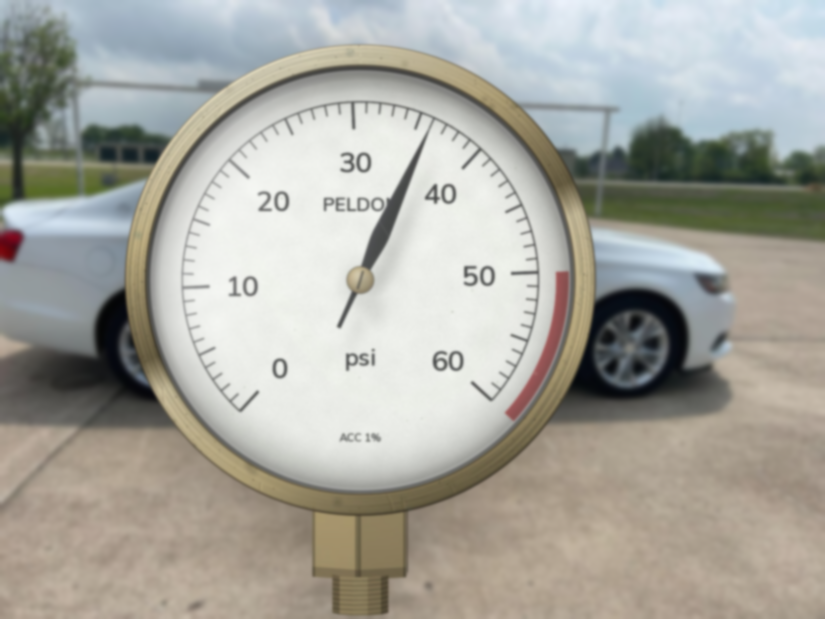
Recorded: 36 psi
